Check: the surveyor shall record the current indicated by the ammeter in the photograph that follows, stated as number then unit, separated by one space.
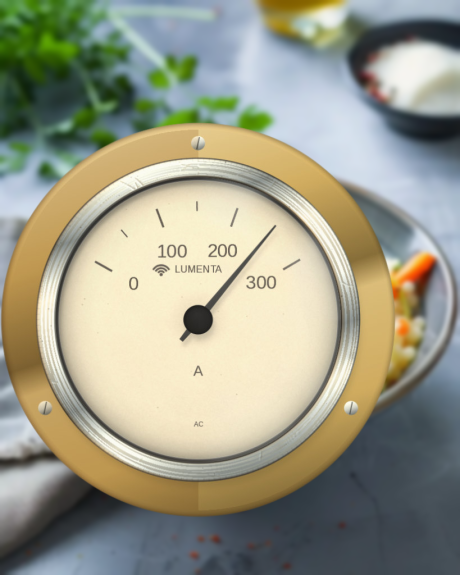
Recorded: 250 A
